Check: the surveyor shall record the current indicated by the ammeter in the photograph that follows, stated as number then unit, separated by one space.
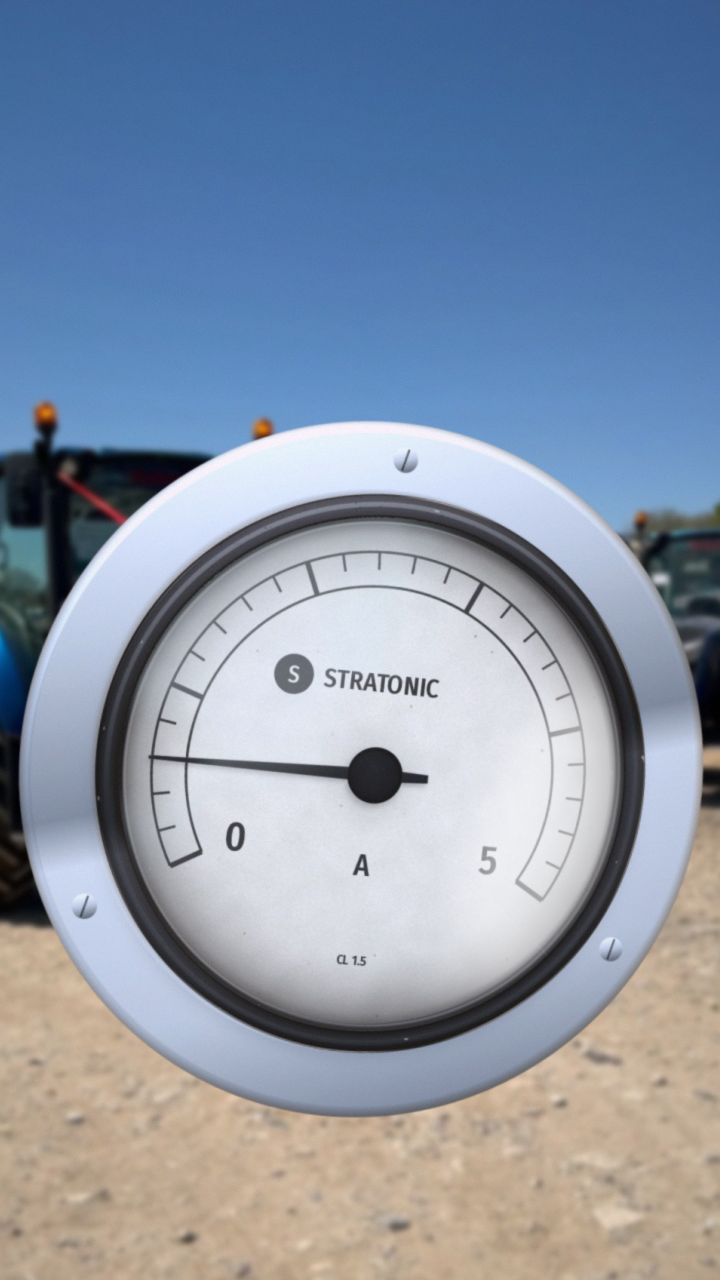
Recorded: 0.6 A
